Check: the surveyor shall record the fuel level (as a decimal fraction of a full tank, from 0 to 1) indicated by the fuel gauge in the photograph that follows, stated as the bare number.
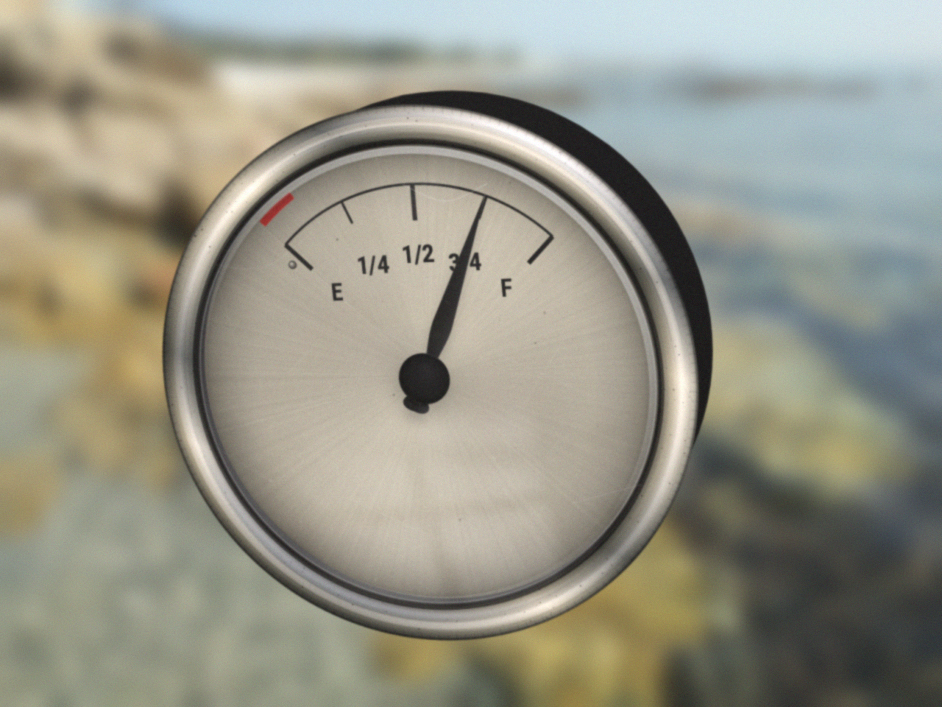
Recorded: 0.75
